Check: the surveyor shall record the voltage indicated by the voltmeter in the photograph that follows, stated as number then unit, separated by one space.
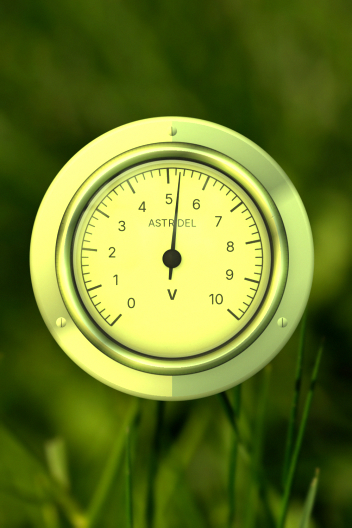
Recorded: 5.3 V
